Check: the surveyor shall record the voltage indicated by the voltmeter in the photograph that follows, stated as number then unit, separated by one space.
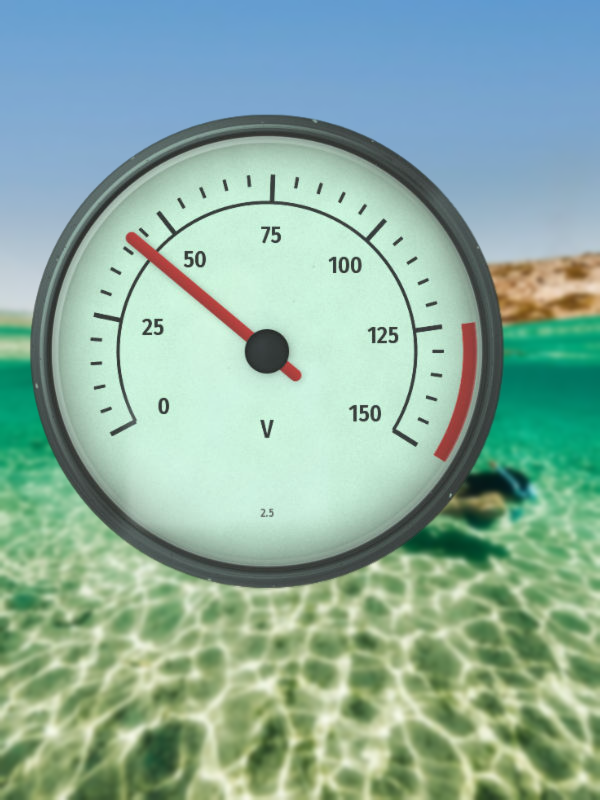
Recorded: 42.5 V
